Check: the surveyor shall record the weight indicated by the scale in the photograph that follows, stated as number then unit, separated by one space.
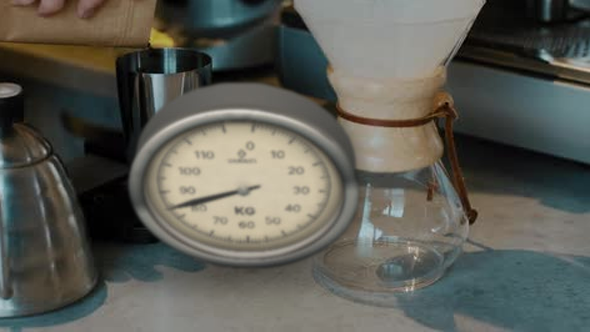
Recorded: 85 kg
